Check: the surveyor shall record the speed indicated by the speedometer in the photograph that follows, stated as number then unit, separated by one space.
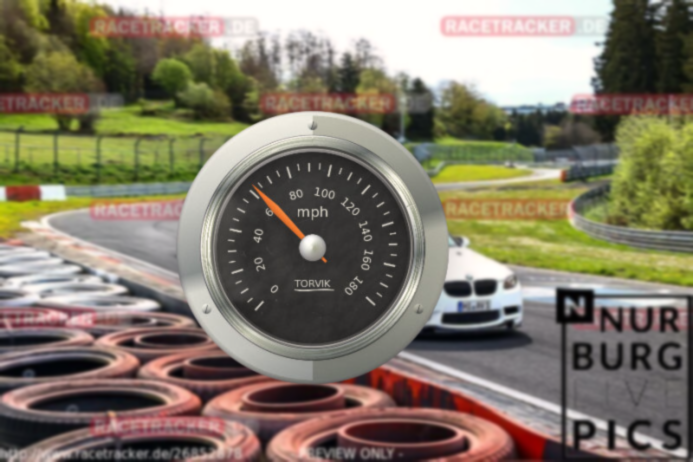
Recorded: 62.5 mph
